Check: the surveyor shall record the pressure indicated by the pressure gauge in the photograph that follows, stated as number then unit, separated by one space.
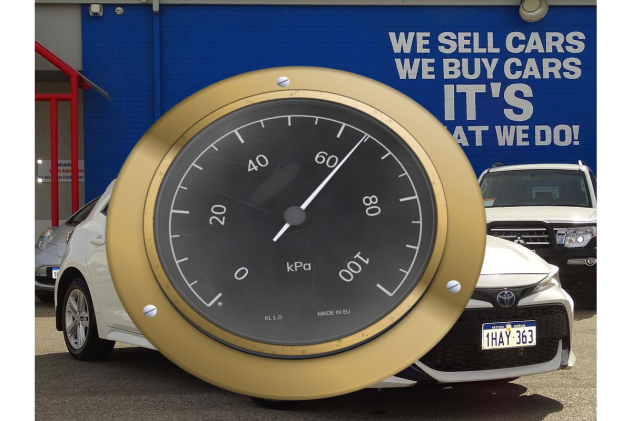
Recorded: 65 kPa
